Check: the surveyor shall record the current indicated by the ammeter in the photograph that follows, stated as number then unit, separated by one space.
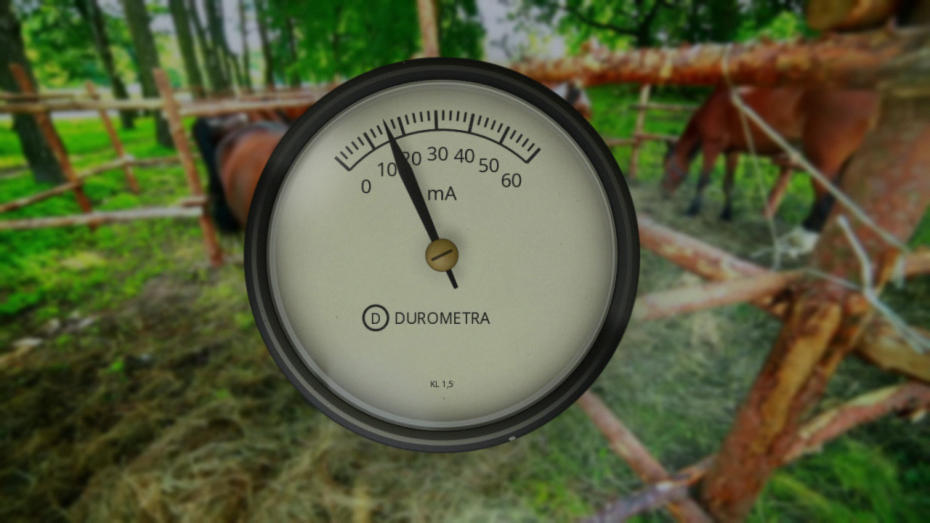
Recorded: 16 mA
